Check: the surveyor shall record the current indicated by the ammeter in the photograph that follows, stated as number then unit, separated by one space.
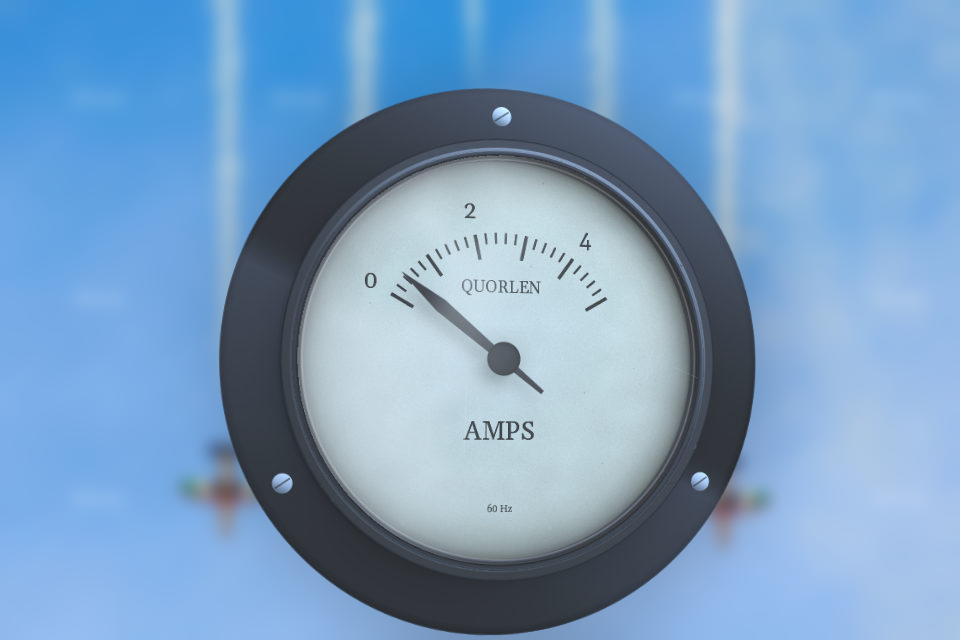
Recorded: 0.4 A
